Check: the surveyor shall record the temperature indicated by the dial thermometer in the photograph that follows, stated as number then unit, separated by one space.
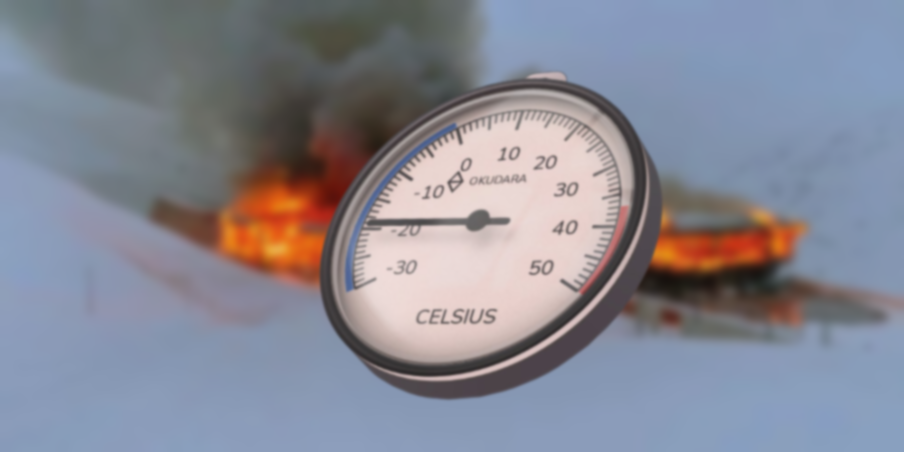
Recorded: -20 °C
